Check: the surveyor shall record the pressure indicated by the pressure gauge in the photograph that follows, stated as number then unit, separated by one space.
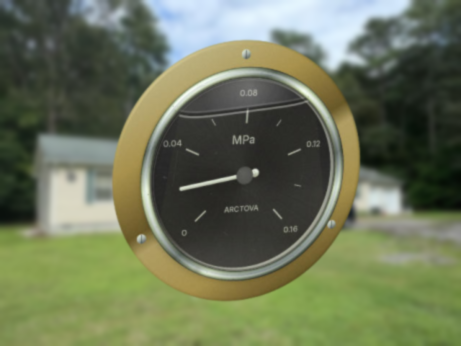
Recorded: 0.02 MPa
